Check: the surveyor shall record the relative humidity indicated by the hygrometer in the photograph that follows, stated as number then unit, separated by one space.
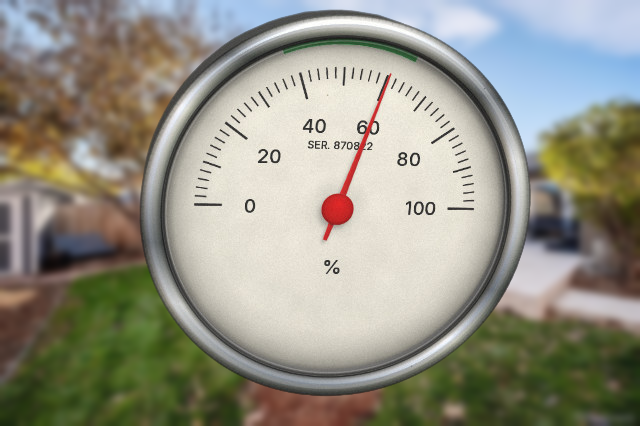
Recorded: 60 %
